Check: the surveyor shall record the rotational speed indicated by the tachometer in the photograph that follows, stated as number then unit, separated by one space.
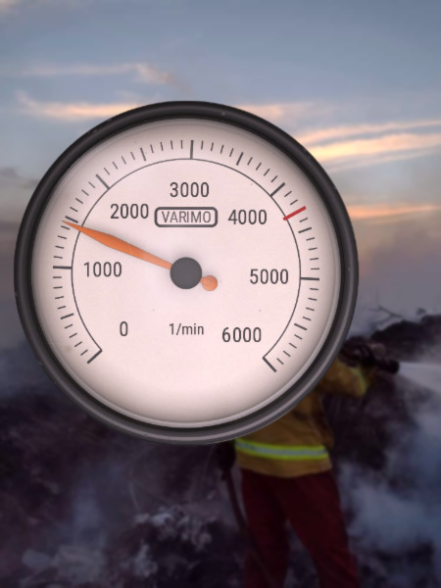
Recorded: 1450 rpm
